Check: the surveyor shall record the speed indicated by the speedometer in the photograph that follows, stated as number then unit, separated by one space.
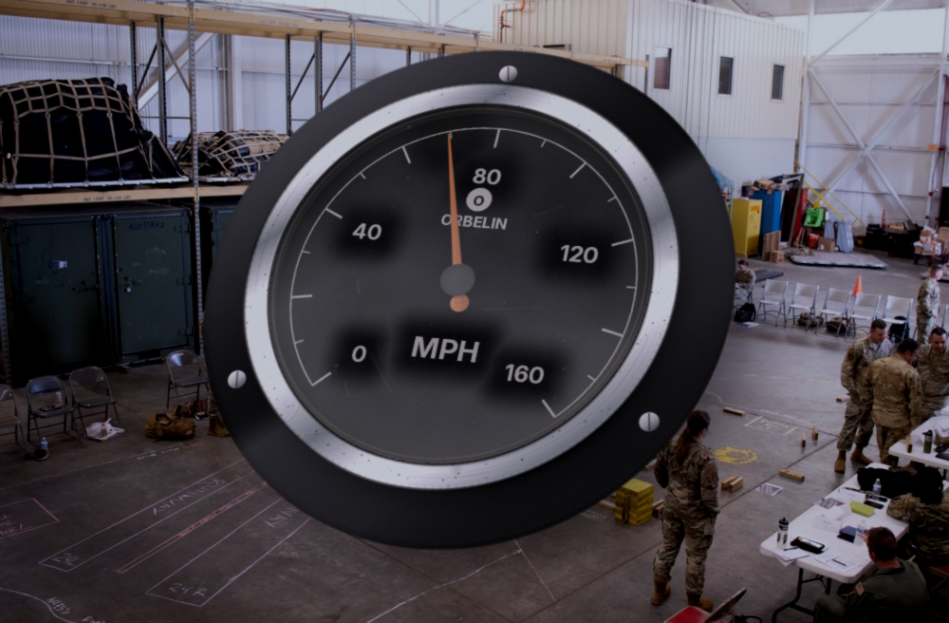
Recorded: 70 mph
